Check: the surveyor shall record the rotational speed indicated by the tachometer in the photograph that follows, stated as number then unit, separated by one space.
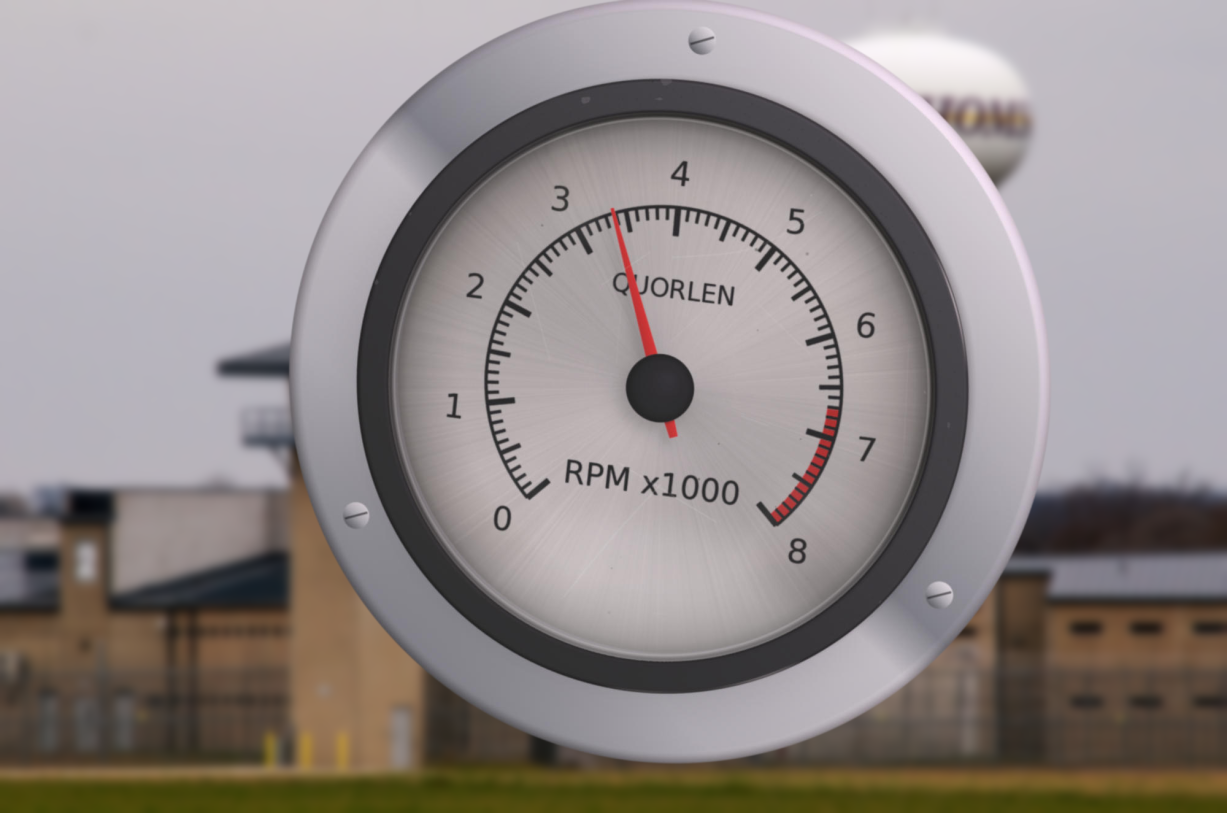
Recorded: 3400 rpm
